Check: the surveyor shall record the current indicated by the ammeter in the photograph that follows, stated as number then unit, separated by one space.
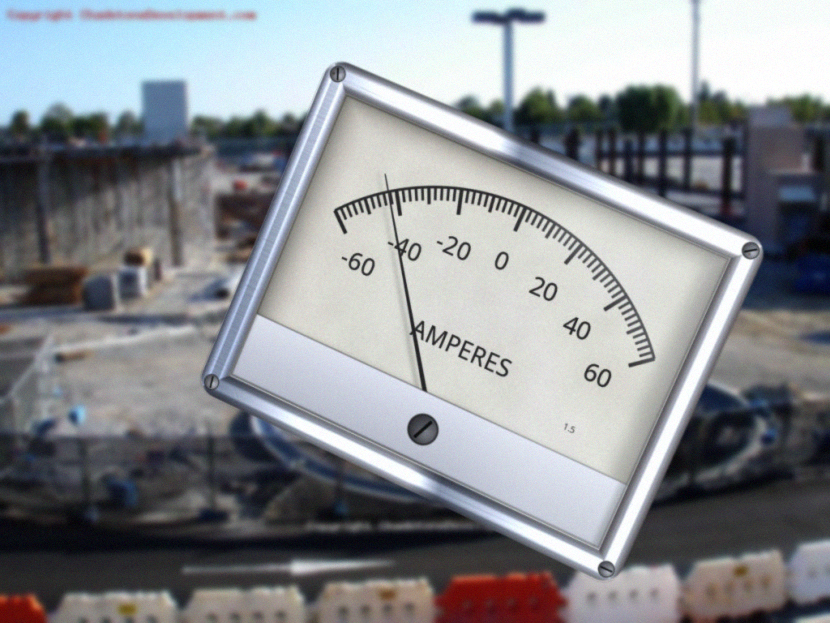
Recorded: -42 A
